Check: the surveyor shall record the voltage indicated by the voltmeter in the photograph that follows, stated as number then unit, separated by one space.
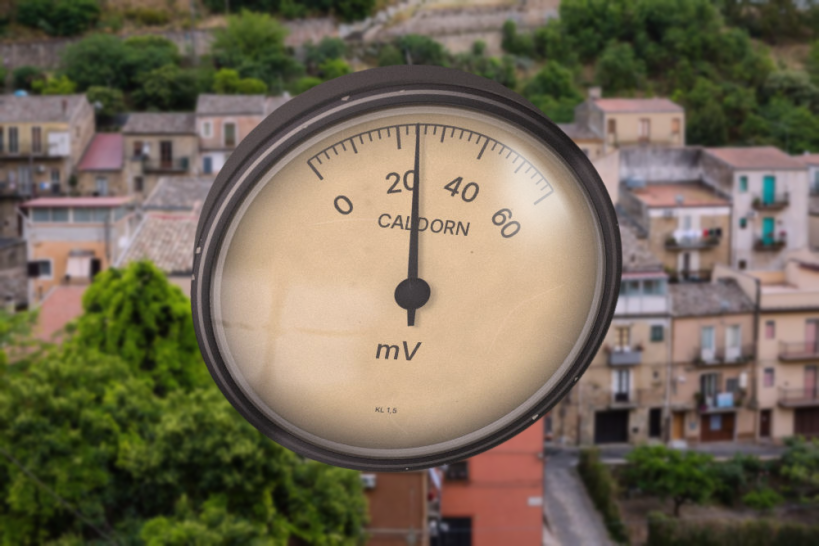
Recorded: 24 mV
